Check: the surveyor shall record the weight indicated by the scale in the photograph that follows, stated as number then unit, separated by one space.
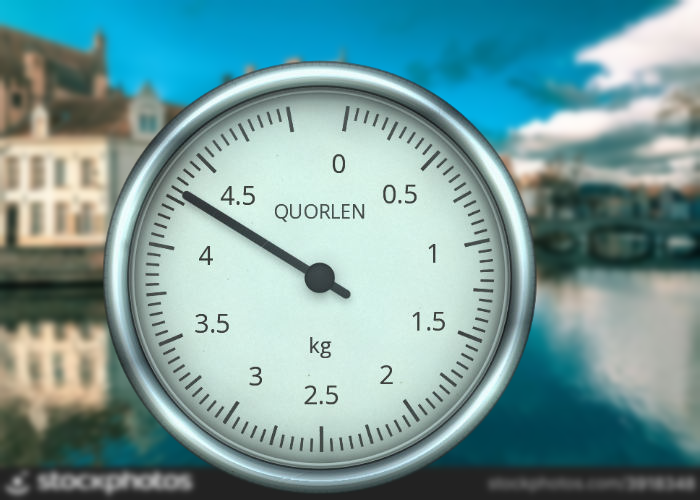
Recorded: 4.3 kg
